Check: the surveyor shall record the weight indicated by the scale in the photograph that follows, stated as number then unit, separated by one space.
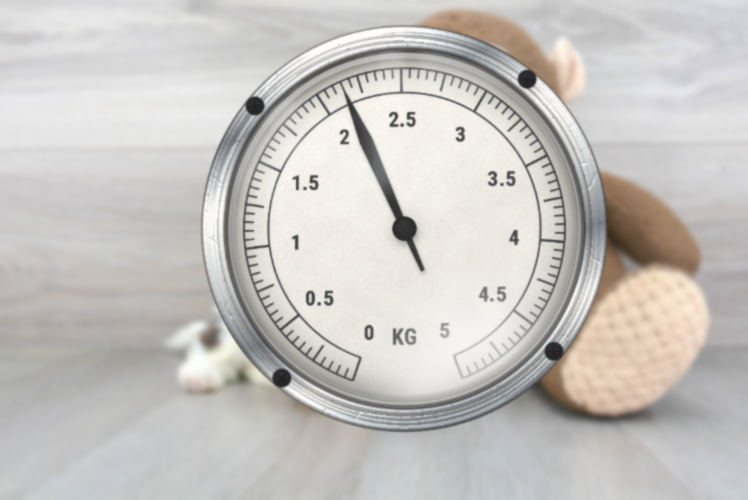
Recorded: 2.15 kg
